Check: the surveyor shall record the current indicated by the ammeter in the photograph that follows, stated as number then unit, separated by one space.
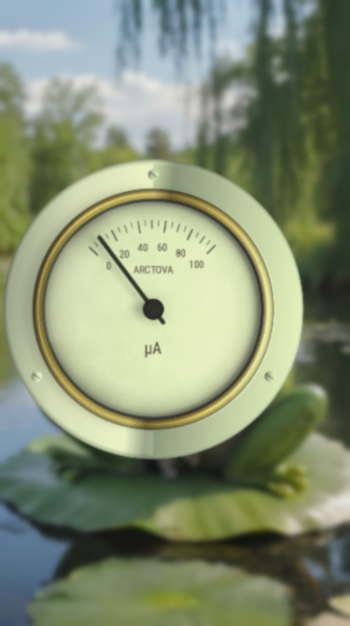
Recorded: 10 µA
